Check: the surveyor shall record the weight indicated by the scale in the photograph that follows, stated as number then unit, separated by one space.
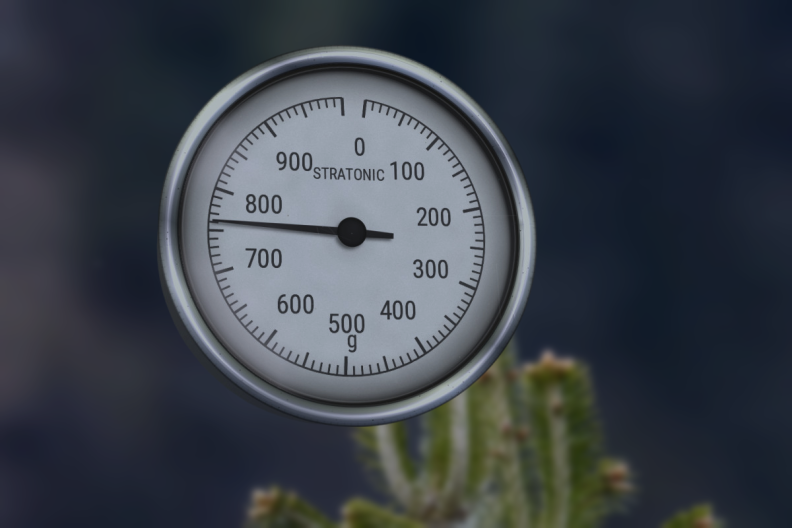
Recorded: 760 g
